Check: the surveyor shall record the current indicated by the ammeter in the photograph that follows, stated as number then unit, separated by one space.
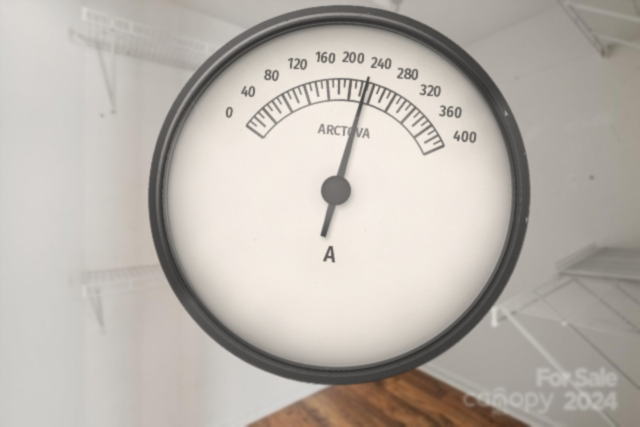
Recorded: 230 A
